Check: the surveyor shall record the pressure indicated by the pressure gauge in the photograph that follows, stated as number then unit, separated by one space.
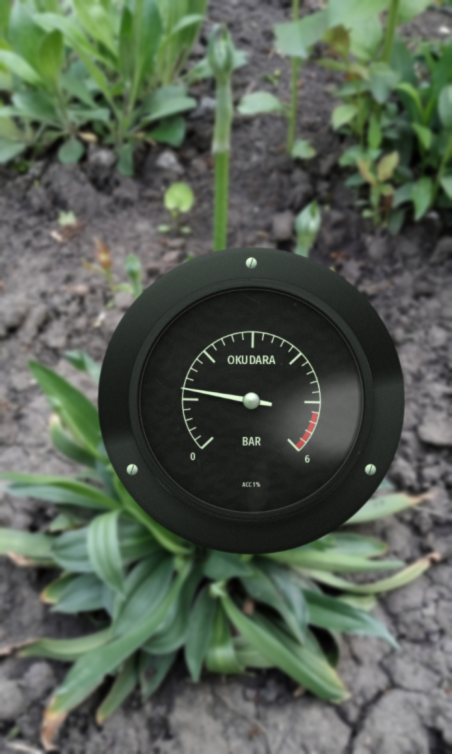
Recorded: 1.2 bar
